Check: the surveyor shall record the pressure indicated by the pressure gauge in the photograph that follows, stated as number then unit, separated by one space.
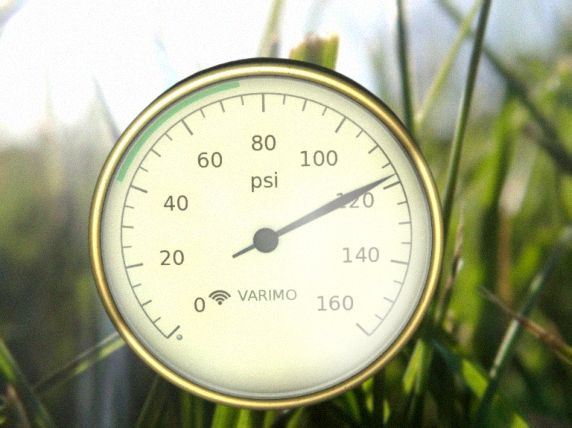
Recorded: 117.5 psi
